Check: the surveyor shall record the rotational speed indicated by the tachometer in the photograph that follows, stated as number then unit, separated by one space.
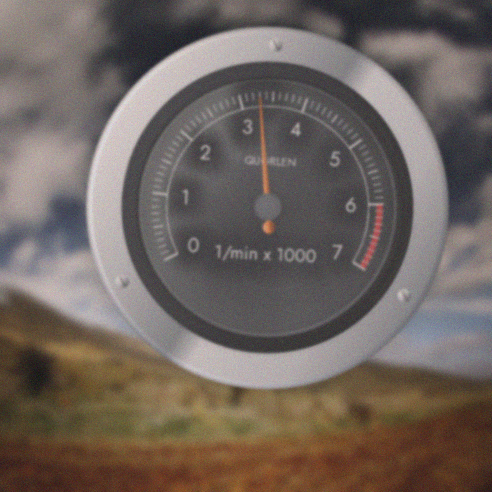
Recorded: 3300 rpm
